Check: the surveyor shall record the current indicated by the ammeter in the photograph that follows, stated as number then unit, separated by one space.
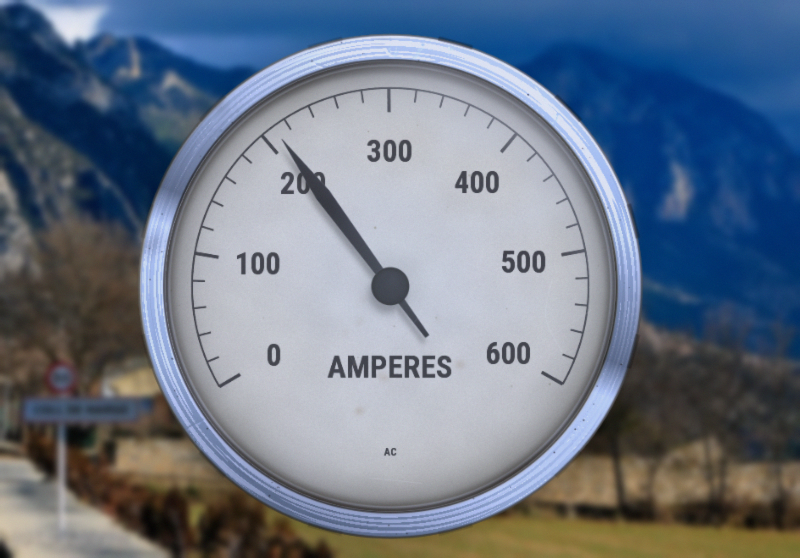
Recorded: 210 A
